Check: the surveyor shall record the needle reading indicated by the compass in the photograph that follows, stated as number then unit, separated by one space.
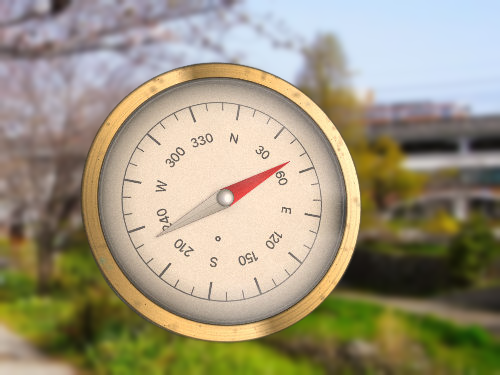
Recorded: 50 °
